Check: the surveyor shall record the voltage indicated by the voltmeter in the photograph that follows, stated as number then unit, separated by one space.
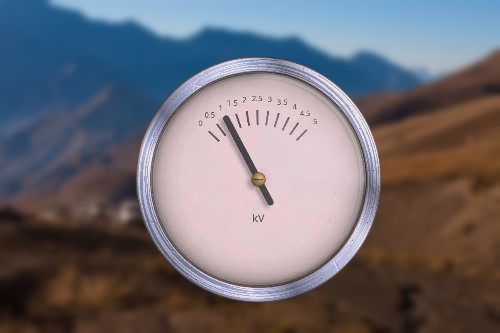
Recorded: 1 kV
